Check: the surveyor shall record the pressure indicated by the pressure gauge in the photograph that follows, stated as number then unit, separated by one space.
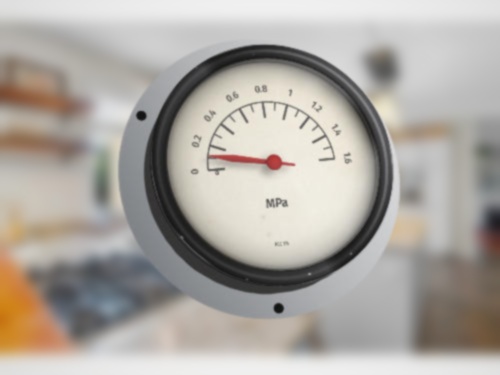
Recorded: 0.1 MPa
